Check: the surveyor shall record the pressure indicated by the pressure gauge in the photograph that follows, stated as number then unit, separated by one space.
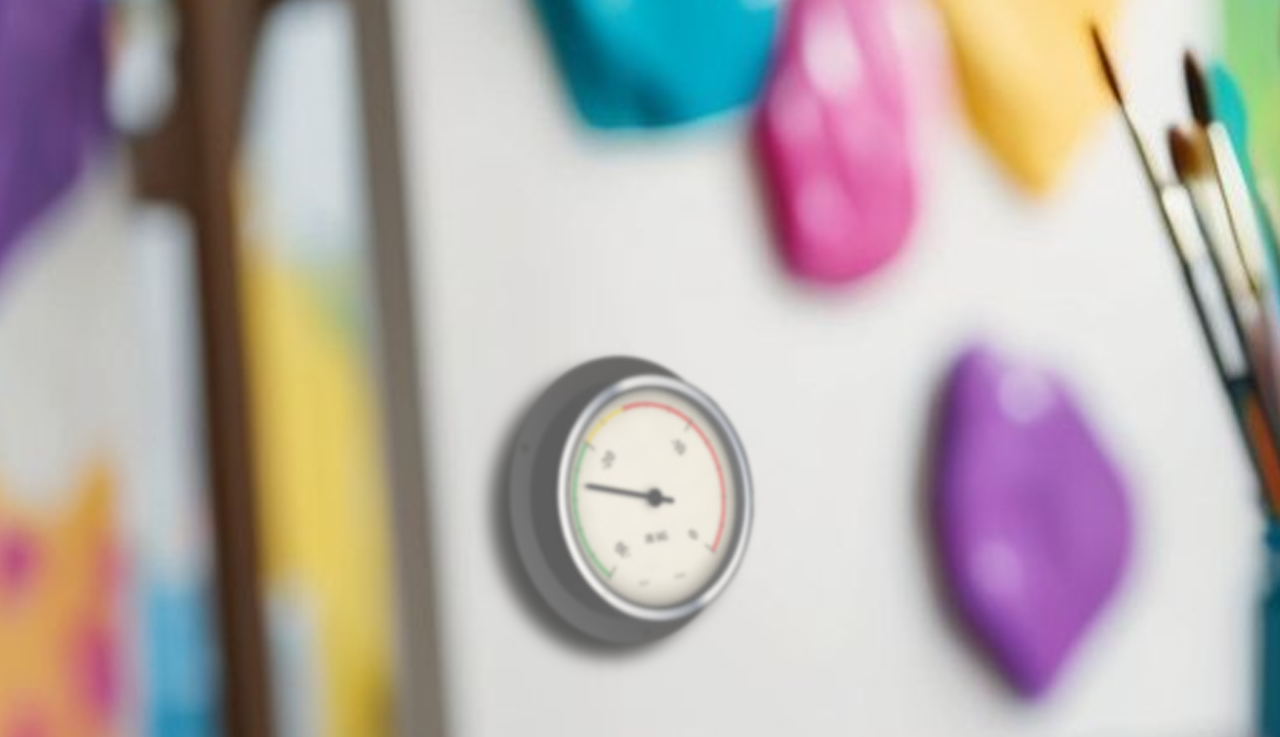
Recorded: -23 inHg
